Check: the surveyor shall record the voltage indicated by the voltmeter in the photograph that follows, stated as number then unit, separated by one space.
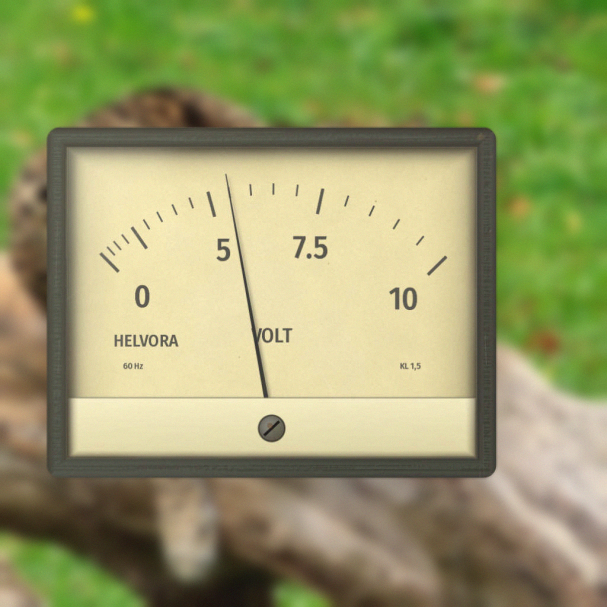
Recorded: 5.5 V
